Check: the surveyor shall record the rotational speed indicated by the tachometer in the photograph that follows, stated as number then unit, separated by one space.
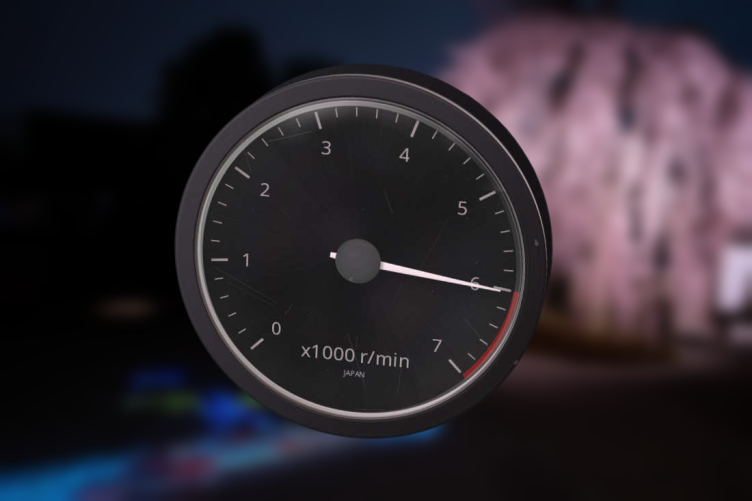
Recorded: 6000 rpm
